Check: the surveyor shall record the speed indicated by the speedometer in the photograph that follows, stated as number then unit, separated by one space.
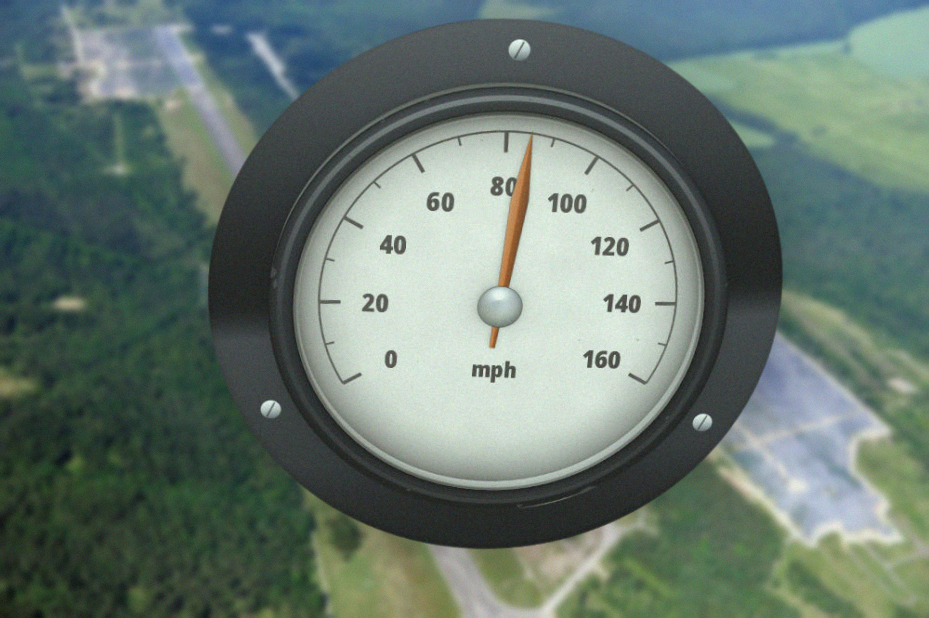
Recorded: 85 mph
